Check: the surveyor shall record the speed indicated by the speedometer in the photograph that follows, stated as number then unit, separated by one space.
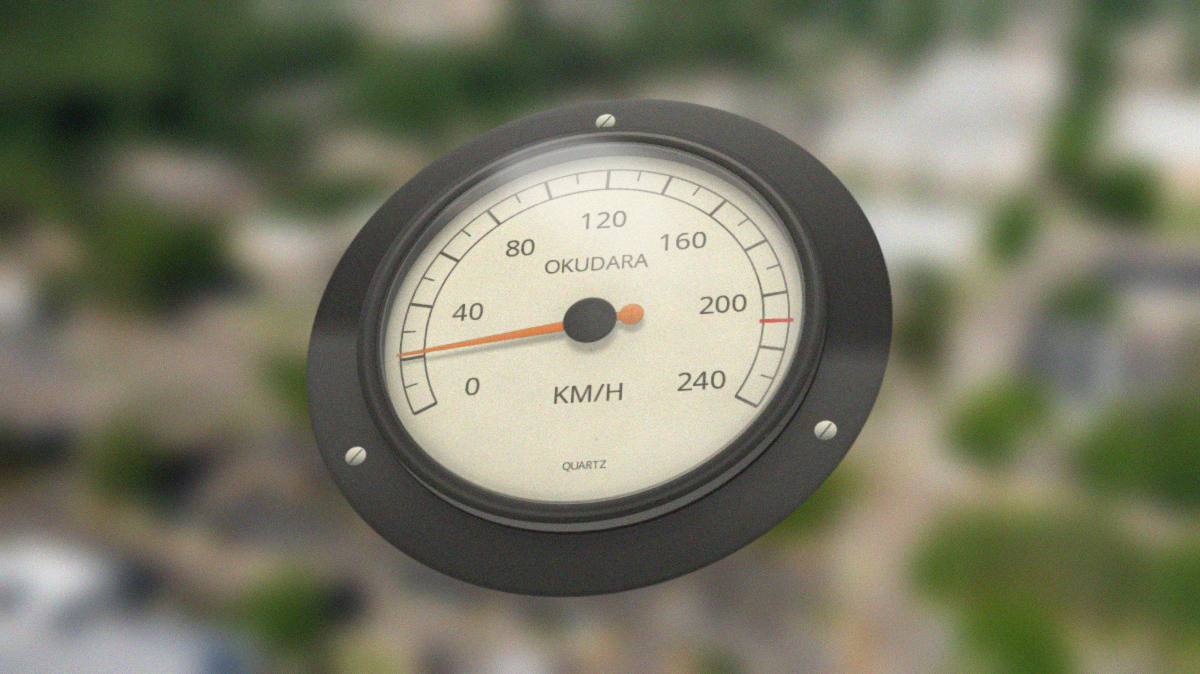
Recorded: 20 km/h
